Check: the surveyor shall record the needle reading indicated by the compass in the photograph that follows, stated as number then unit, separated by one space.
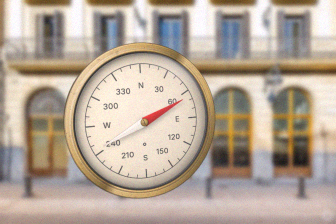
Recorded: 65 °
